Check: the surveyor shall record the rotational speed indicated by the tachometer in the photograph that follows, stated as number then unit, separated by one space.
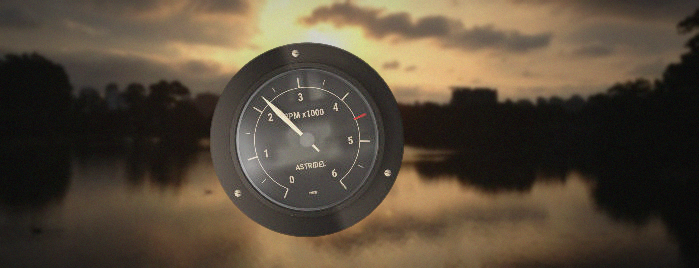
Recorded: 2250 rpm
